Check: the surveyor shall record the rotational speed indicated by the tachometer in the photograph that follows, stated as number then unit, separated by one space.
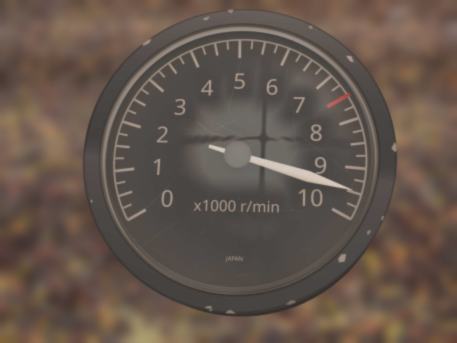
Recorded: 9500 rpm
